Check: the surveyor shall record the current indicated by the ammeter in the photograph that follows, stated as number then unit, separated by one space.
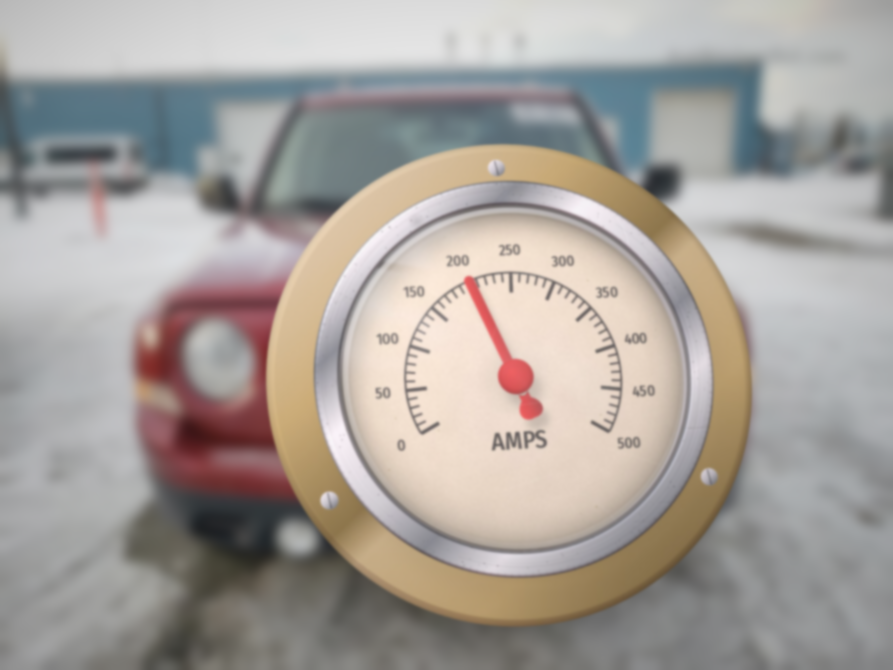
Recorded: 200 A
